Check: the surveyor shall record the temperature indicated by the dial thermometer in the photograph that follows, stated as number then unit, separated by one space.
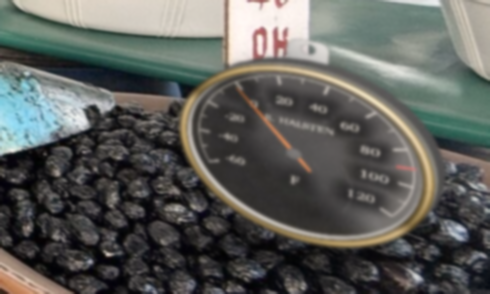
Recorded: 0 °F
